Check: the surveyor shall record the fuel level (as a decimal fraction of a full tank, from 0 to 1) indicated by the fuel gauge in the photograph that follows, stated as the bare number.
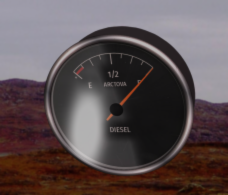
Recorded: 1
